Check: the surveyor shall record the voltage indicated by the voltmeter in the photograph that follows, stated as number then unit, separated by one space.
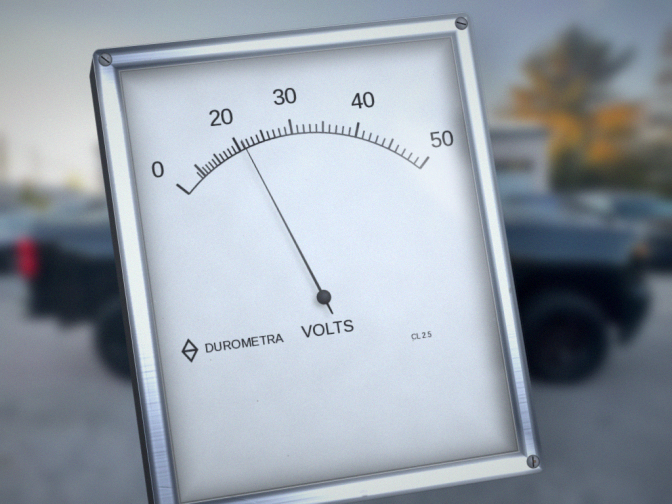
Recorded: 21 V
